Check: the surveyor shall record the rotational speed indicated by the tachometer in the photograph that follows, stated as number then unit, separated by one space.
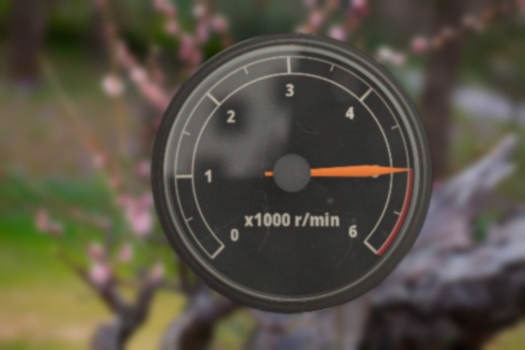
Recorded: 5000 rpm
